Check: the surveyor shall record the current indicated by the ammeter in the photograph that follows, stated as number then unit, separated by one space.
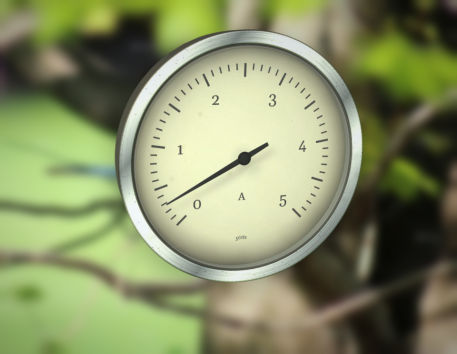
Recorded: 0.3 A
